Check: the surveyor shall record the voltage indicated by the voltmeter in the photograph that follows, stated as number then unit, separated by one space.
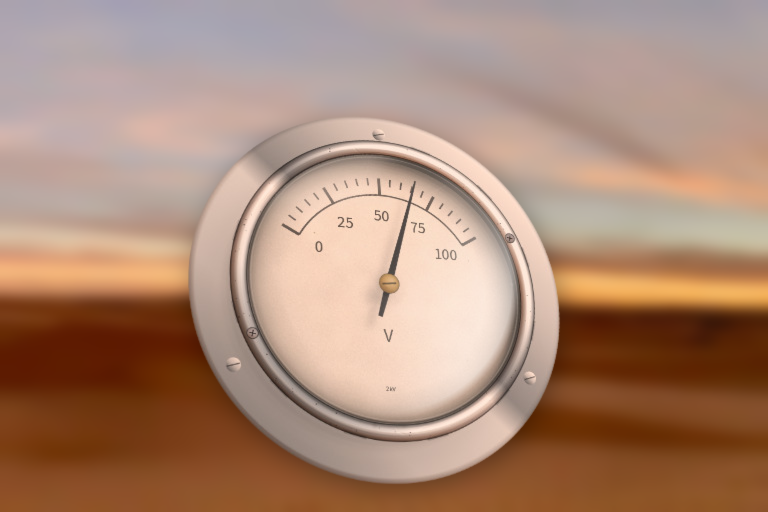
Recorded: 65 V
